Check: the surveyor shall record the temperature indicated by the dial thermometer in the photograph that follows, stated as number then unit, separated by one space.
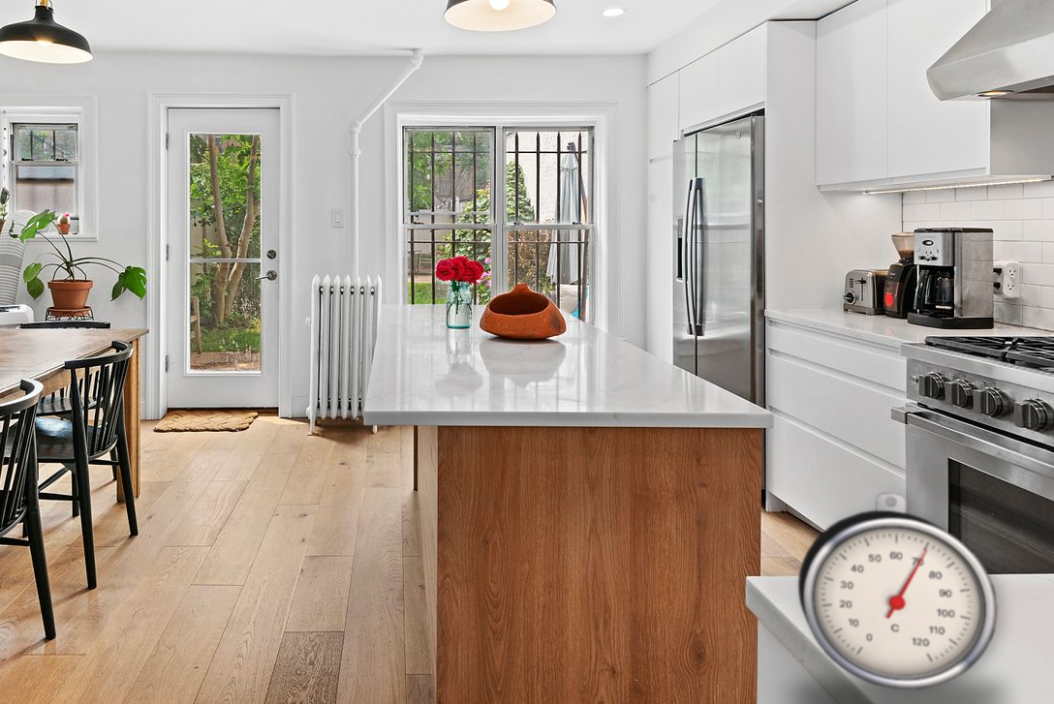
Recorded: 70 °C
